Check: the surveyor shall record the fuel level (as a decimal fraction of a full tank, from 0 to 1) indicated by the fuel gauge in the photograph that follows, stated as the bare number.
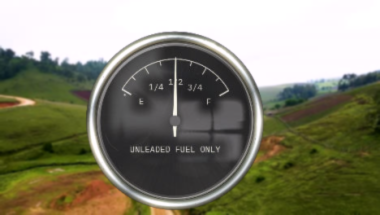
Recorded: 0.5
